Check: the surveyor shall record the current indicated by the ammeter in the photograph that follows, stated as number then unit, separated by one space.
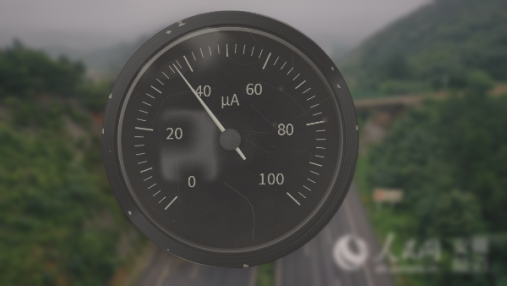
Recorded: 37 µA
